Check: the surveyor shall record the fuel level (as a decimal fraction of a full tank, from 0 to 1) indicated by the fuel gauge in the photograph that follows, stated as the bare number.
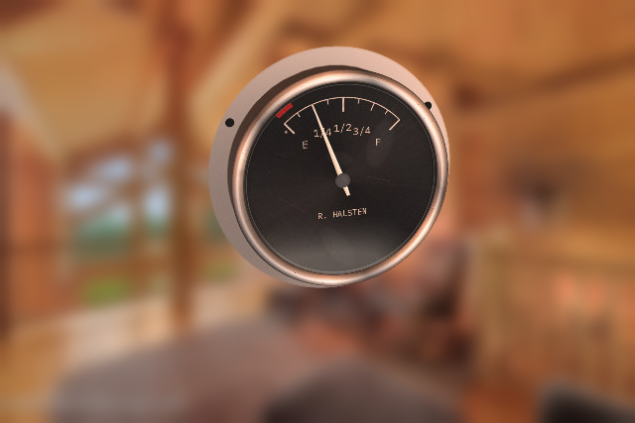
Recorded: 0.25
